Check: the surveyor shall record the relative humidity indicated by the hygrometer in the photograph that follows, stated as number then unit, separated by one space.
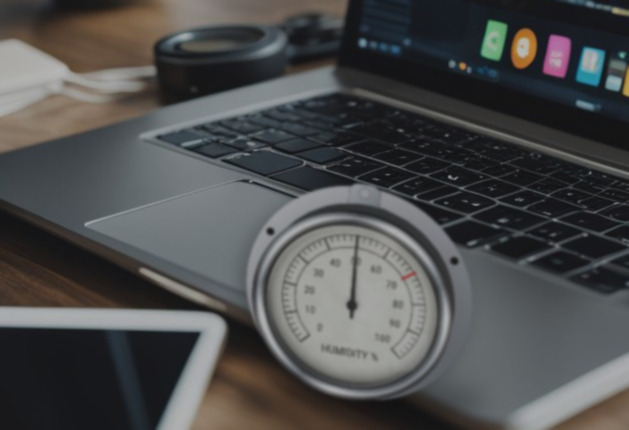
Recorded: 50 %
